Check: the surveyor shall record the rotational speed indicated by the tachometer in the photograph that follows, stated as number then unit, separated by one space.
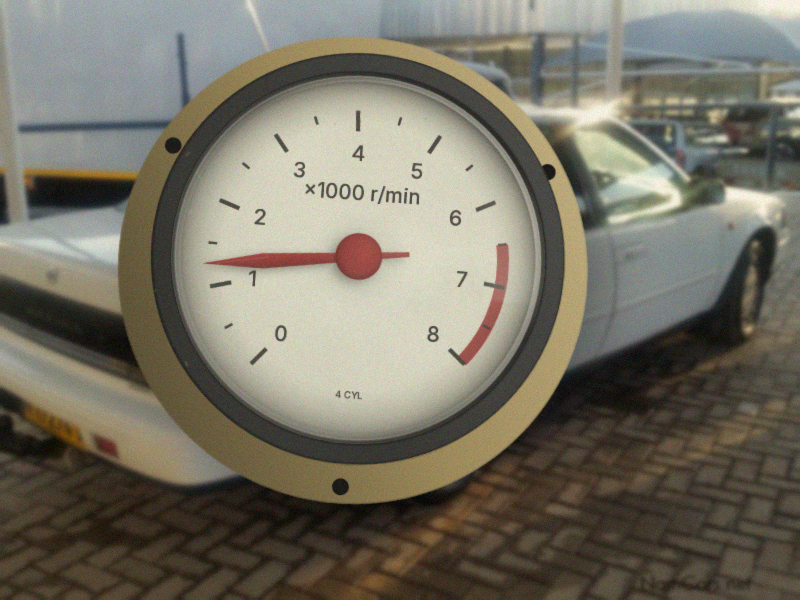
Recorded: 1250 rpm
